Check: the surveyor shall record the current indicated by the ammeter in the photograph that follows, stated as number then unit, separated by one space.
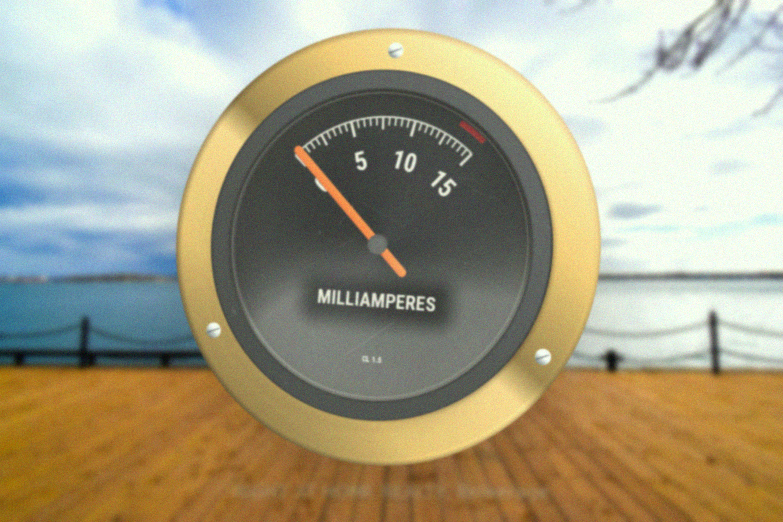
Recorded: 0.5 mA
